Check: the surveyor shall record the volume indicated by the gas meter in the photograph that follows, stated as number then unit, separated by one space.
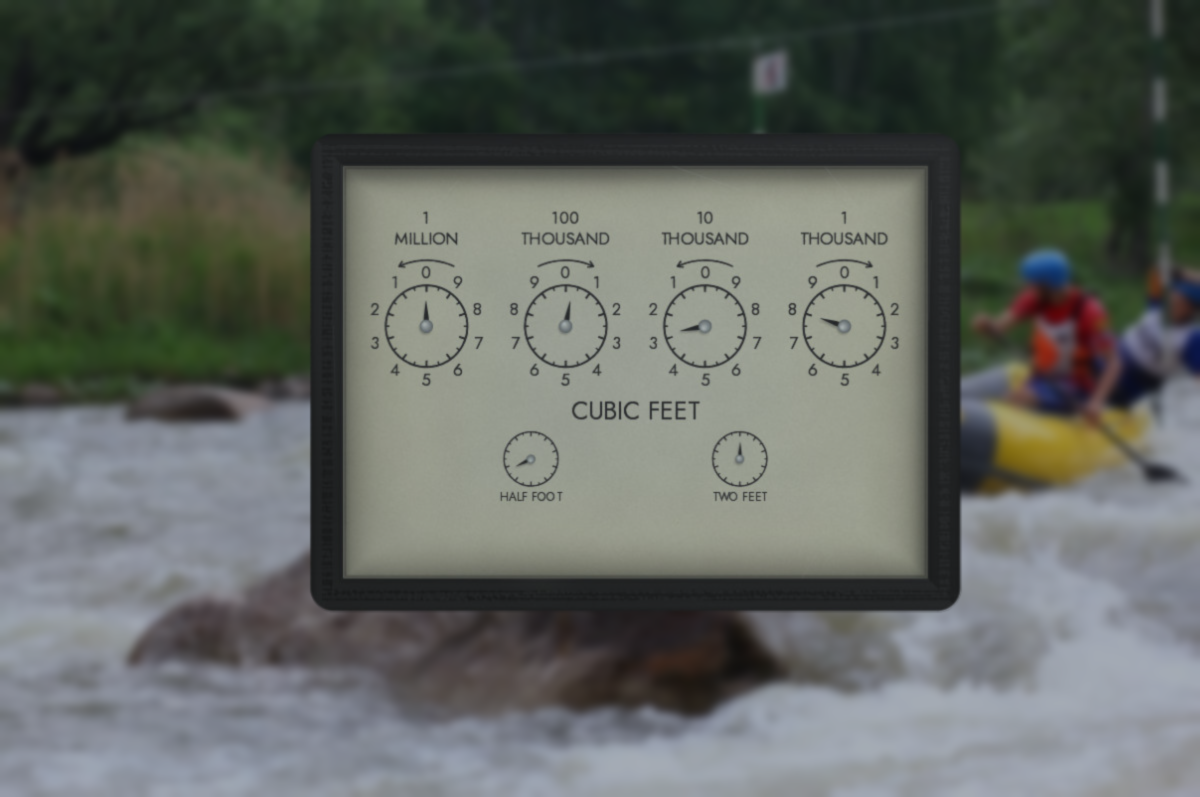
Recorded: 2800 ft³
